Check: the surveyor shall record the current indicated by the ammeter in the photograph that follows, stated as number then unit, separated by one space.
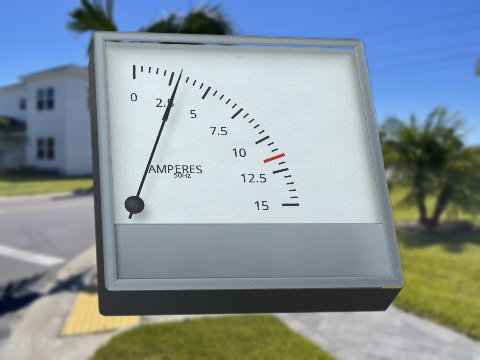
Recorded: 3 A
